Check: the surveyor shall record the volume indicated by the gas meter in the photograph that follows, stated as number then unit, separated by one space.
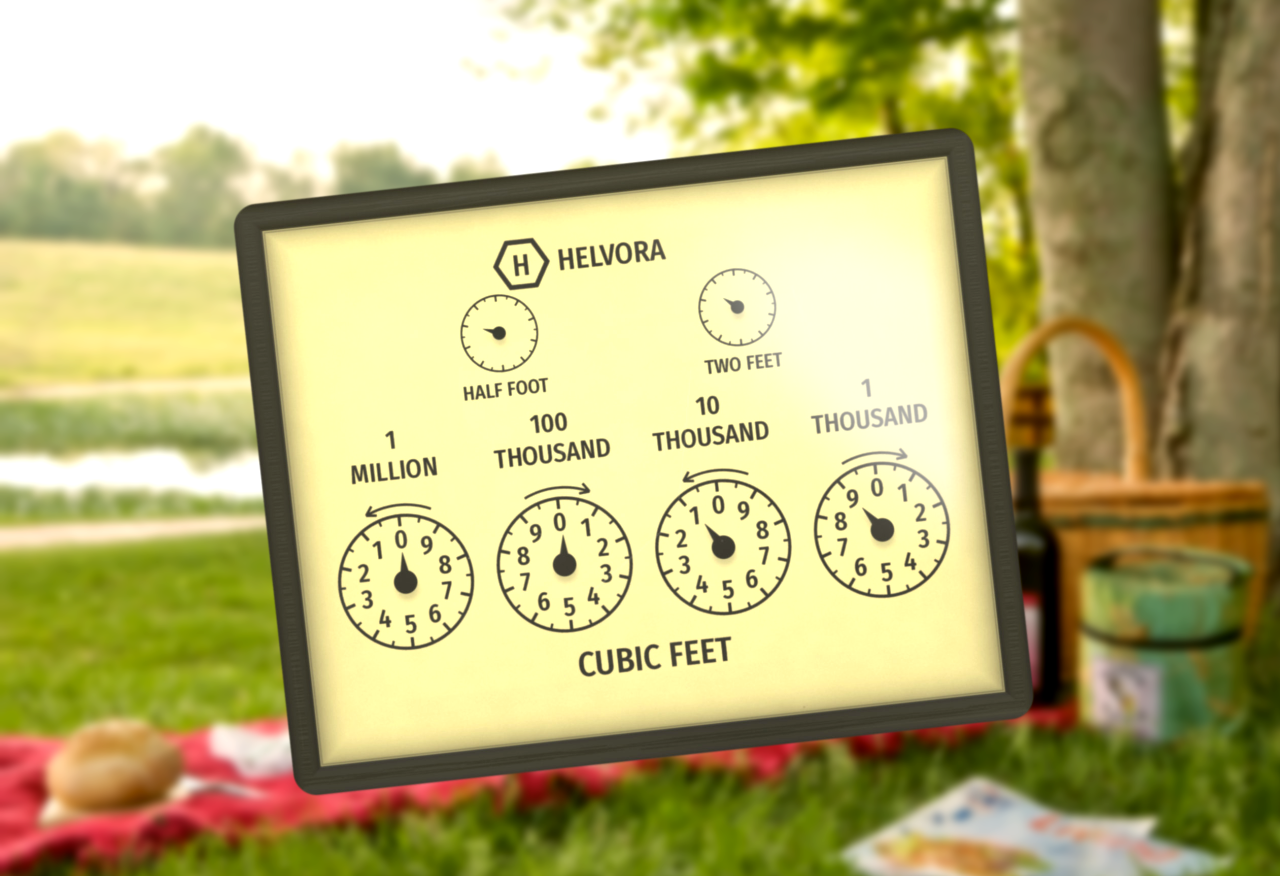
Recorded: 900 ft³
